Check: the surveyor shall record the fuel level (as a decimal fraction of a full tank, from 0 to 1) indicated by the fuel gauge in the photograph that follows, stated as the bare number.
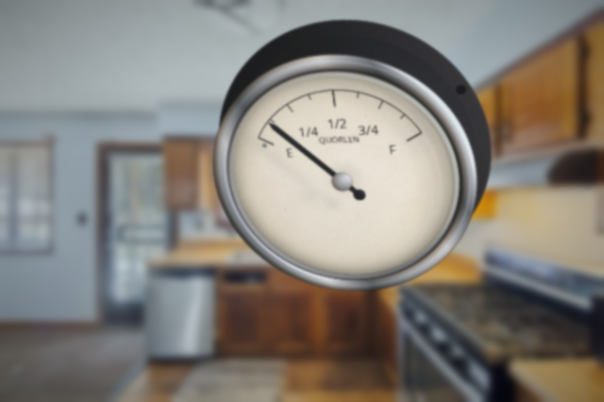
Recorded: 0.125
